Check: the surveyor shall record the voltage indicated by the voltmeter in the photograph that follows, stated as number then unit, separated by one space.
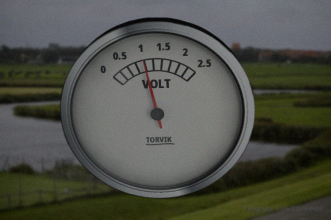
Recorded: 1 V
